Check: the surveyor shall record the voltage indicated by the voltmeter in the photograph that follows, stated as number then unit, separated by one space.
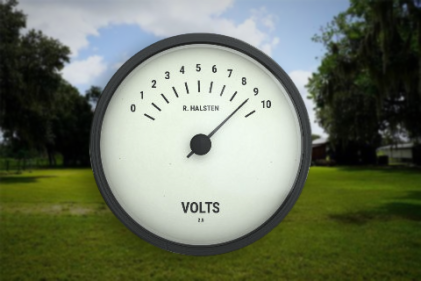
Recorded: 9 V
